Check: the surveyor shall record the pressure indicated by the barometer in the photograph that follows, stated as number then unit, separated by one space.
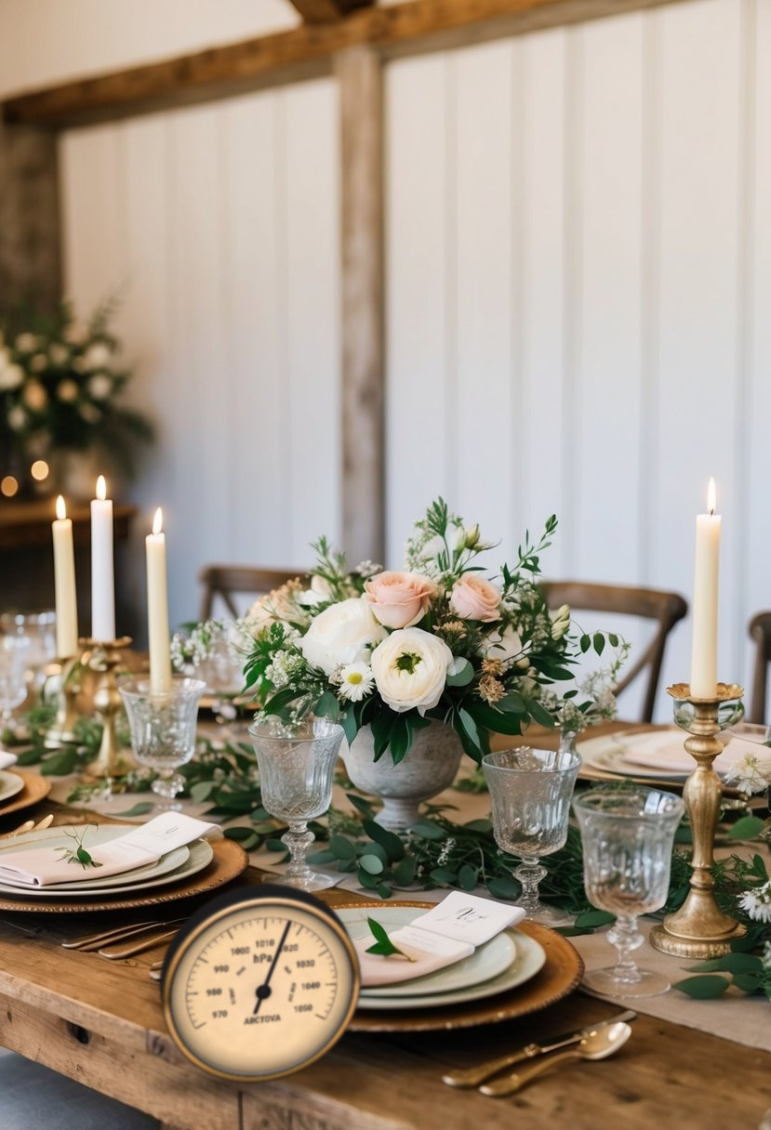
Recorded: 1016 hPa
